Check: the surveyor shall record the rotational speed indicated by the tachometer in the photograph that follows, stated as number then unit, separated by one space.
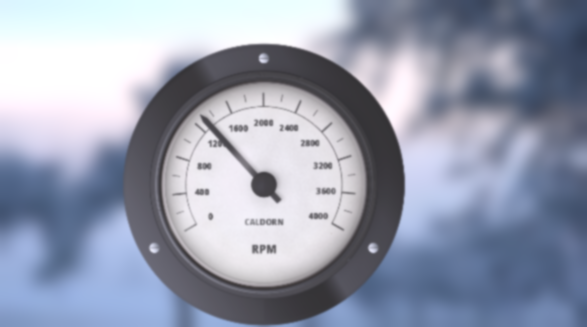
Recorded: 1300 rpm
